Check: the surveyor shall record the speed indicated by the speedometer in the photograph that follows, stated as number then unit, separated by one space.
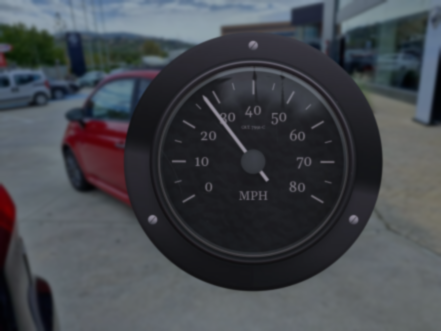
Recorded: 27.5 mph
